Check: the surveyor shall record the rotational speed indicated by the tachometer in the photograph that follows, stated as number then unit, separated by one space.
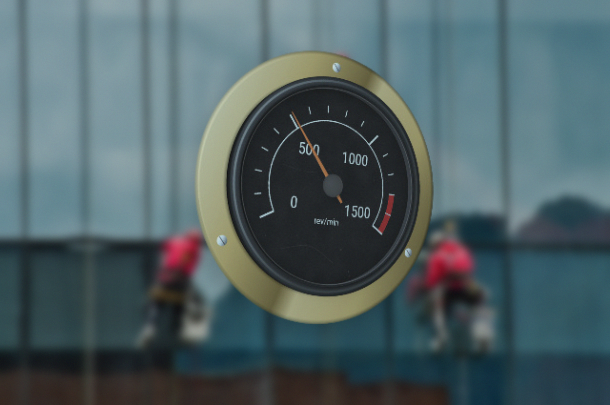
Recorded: 500 rpm
